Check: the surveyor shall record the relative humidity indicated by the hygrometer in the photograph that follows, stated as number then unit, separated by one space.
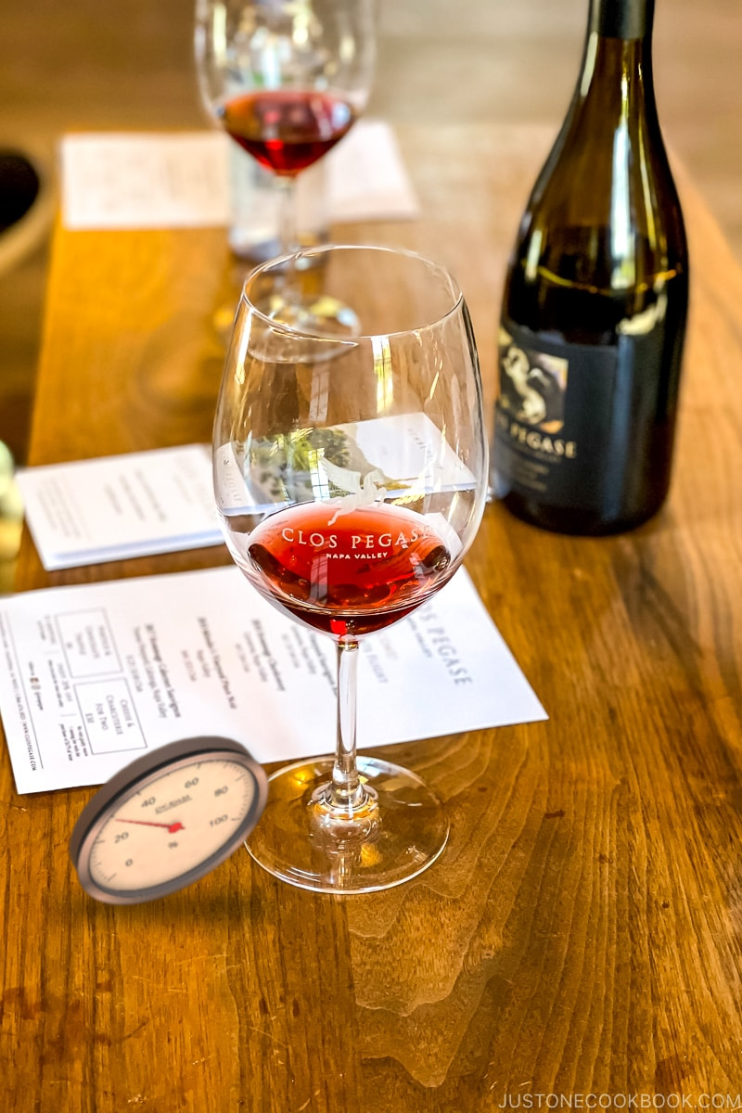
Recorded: 30 %
